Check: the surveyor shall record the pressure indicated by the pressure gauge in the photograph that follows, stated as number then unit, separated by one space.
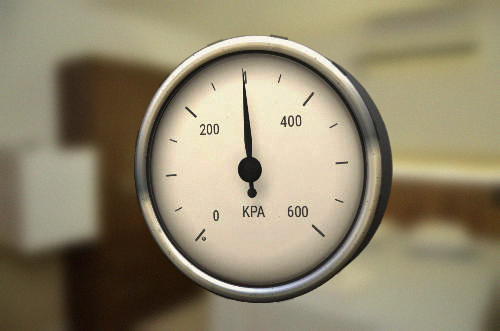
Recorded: 300 kPa
